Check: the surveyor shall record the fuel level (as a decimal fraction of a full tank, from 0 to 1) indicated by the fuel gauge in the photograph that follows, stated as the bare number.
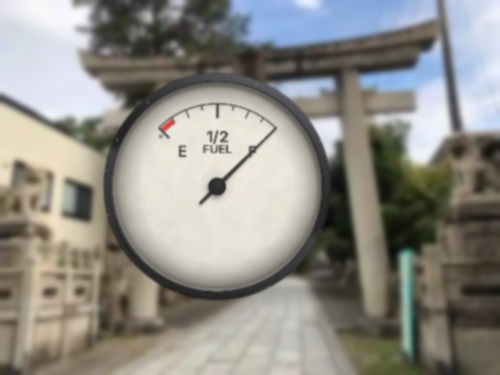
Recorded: 1
